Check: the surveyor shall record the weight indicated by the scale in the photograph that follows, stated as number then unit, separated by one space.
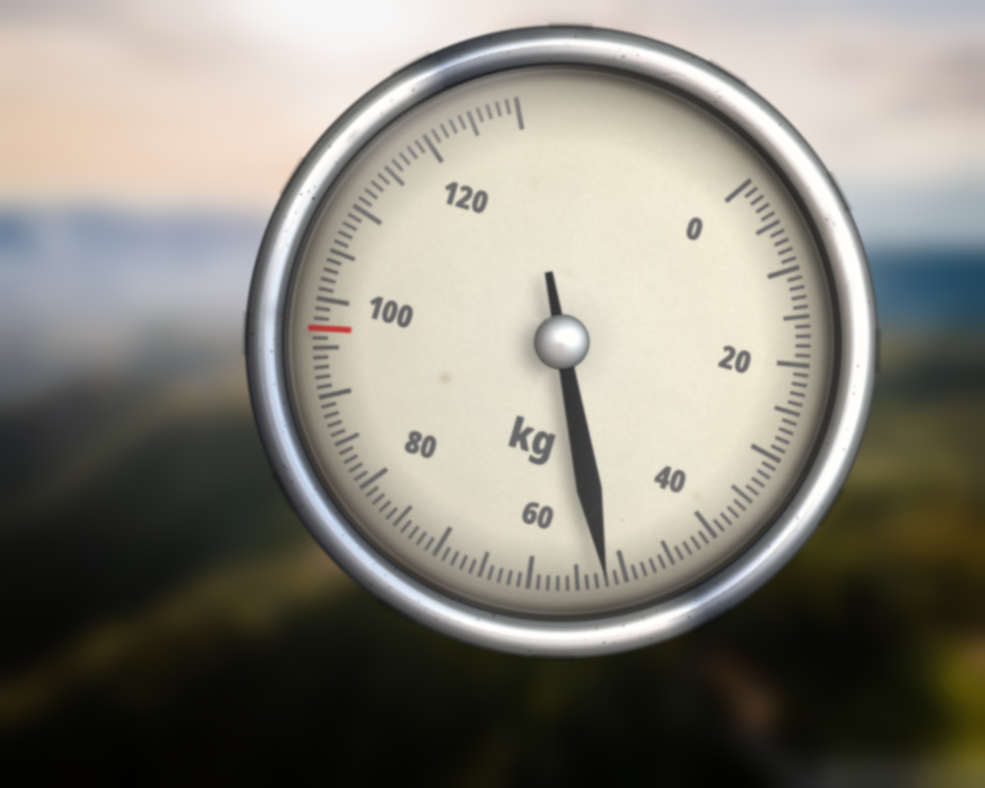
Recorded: 52 kg
